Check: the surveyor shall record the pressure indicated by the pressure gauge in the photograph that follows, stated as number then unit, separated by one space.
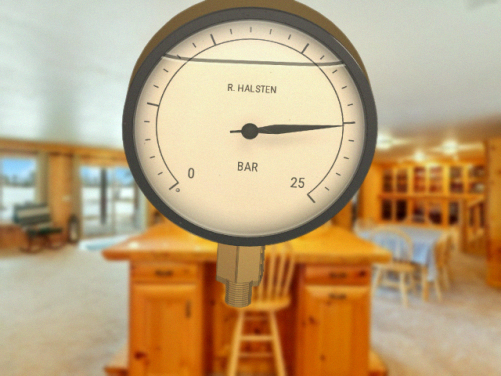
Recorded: 20 bar
